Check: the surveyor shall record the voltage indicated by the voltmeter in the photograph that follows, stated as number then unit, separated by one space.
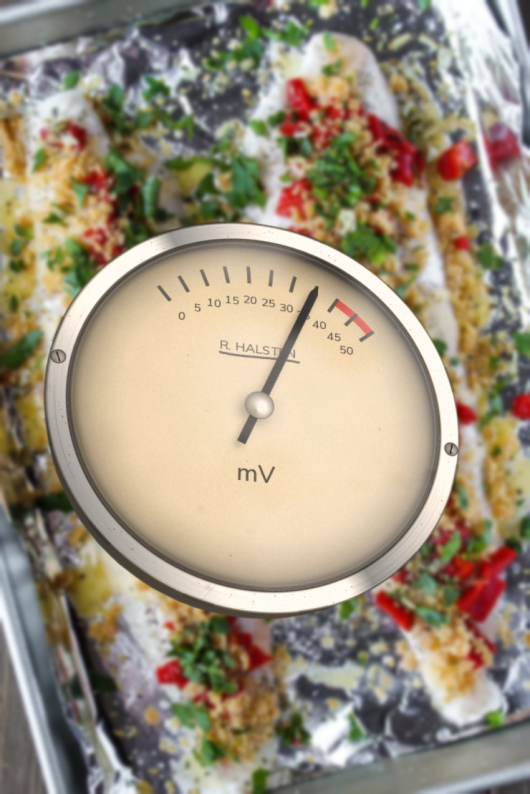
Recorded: 35 mV
